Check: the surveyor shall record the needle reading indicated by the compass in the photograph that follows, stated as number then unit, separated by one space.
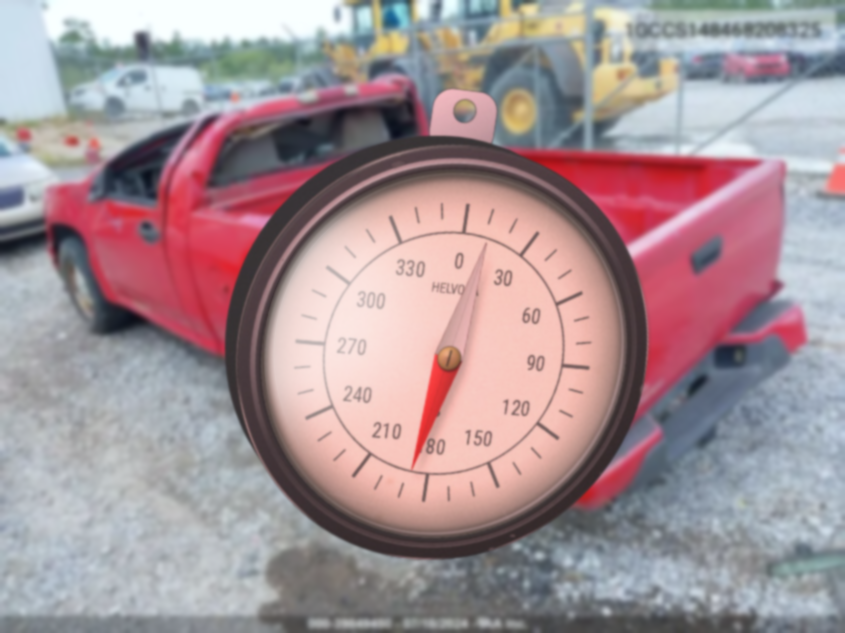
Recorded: 190 °
